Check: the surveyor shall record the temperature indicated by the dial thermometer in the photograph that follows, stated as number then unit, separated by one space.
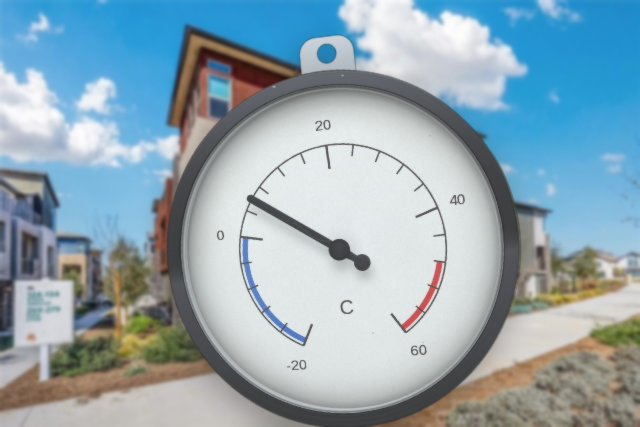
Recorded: 6 °C
